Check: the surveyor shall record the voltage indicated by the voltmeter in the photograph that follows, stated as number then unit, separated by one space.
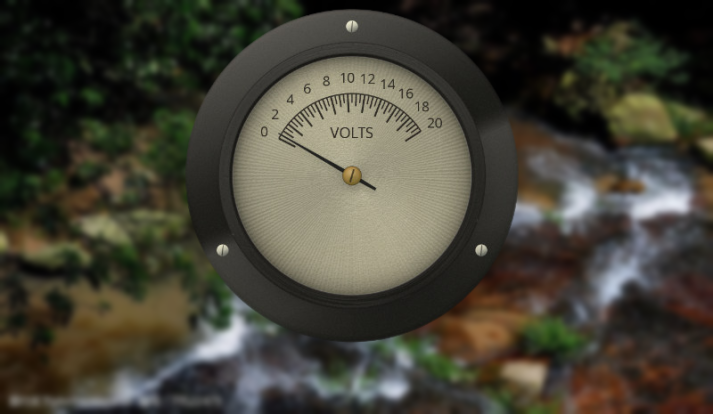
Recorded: 0.5 V
